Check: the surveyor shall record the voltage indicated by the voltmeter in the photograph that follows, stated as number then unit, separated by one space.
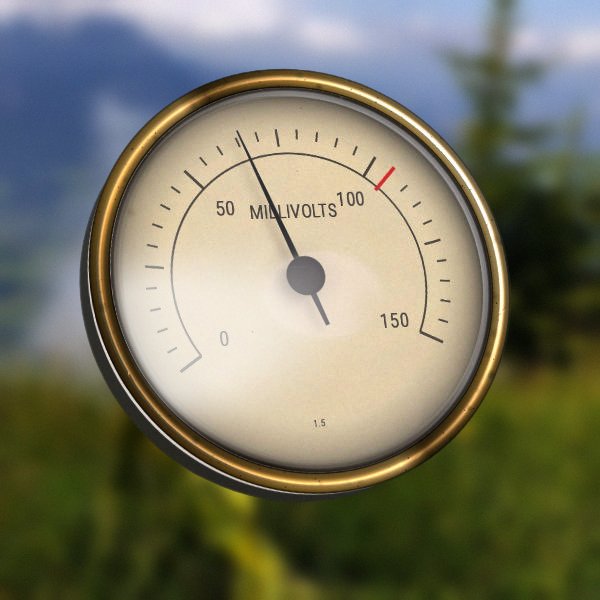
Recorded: 65 mV
